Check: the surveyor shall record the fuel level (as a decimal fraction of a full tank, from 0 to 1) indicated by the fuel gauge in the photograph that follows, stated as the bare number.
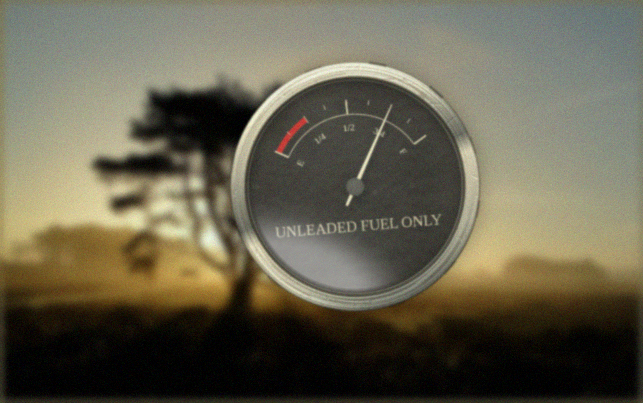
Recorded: 0.75
